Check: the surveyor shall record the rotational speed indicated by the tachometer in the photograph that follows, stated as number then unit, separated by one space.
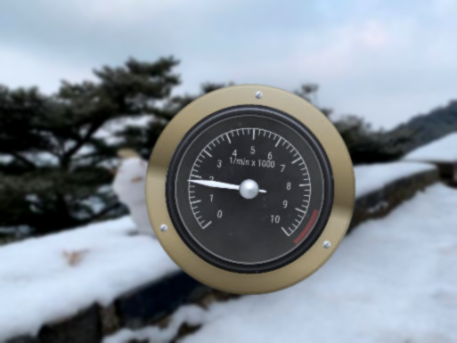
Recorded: 1800 rpm
